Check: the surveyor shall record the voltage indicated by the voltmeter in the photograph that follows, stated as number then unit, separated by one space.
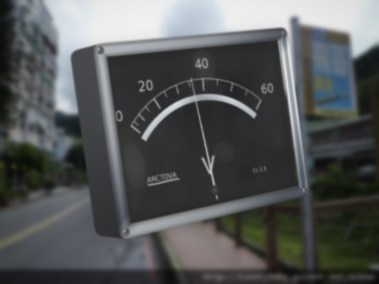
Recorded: 35 V
